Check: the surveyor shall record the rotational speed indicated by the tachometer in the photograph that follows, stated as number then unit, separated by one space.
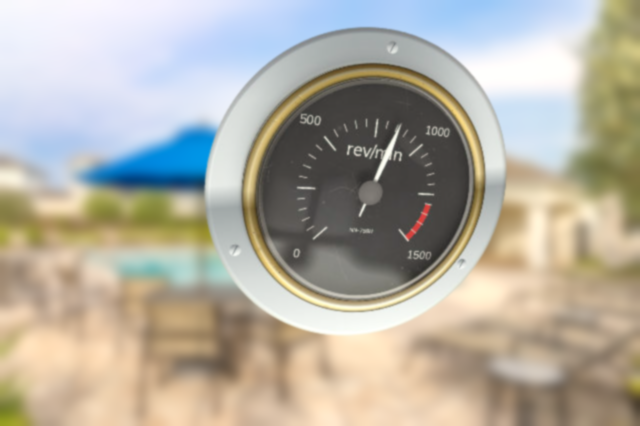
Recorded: 850 rpm
